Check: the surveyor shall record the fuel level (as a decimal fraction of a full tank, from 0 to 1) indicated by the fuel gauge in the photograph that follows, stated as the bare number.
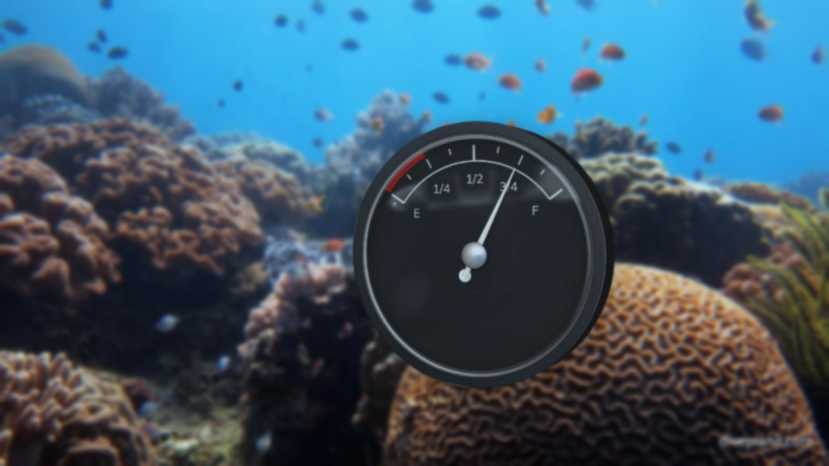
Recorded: 0.75
